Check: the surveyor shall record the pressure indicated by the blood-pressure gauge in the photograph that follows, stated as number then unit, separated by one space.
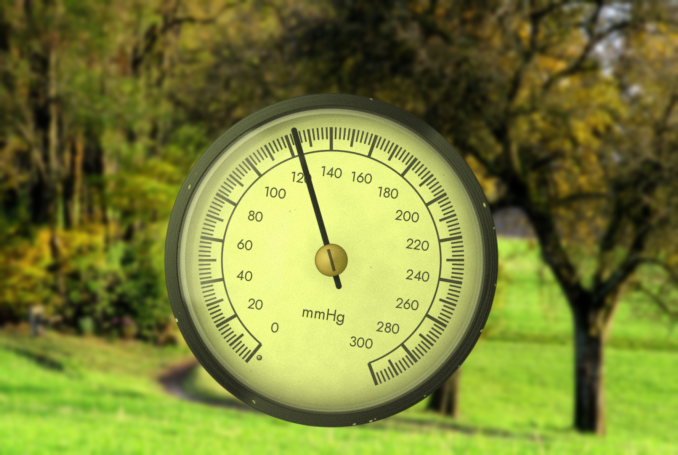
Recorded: 124 mmHg
